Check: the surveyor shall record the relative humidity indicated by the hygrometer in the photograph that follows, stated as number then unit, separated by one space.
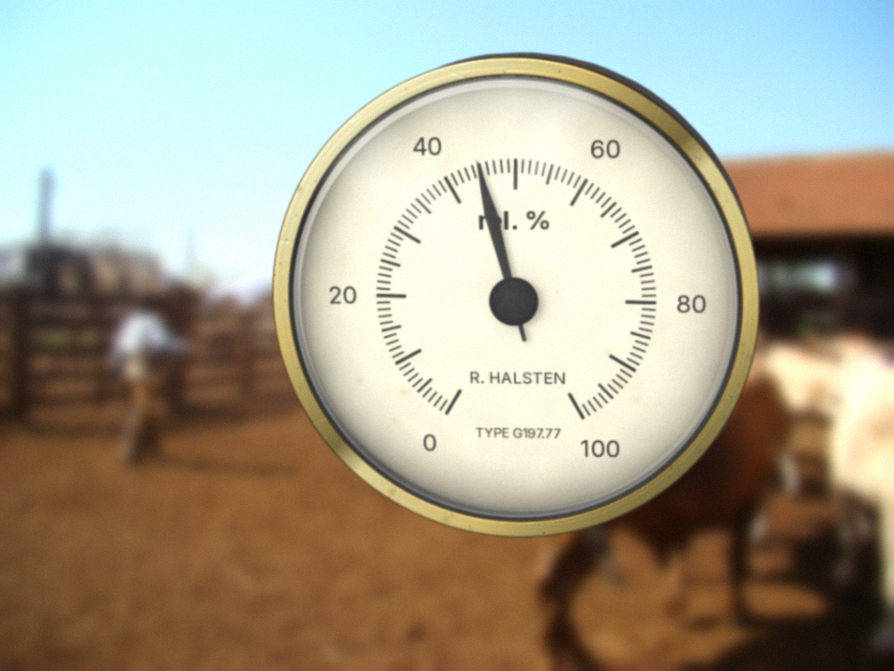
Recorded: 45 %
